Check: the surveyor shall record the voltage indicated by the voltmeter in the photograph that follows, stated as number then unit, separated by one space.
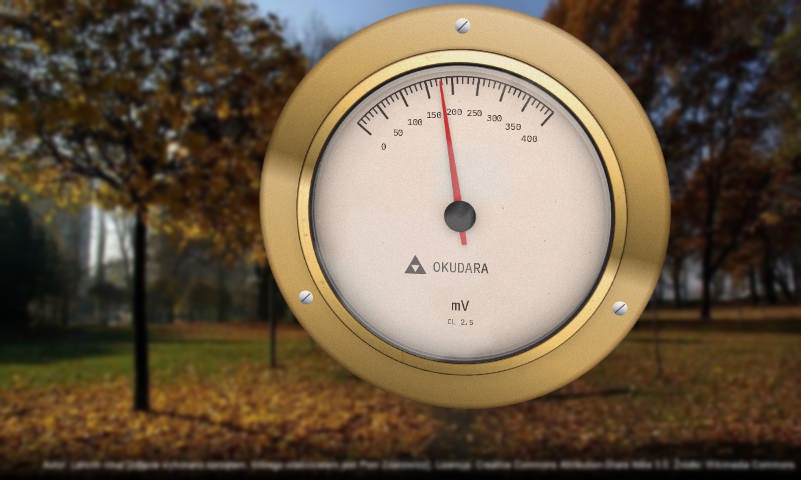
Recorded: 180 mV
